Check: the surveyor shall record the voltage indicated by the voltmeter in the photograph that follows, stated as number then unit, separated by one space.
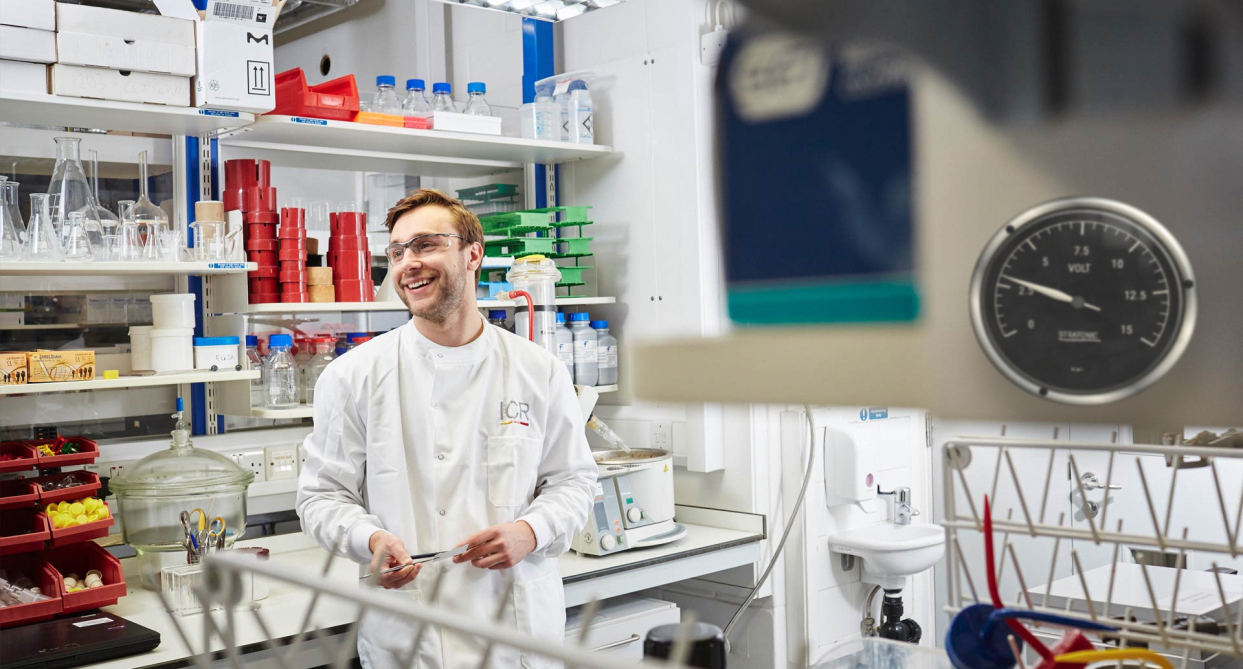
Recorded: 3 V
